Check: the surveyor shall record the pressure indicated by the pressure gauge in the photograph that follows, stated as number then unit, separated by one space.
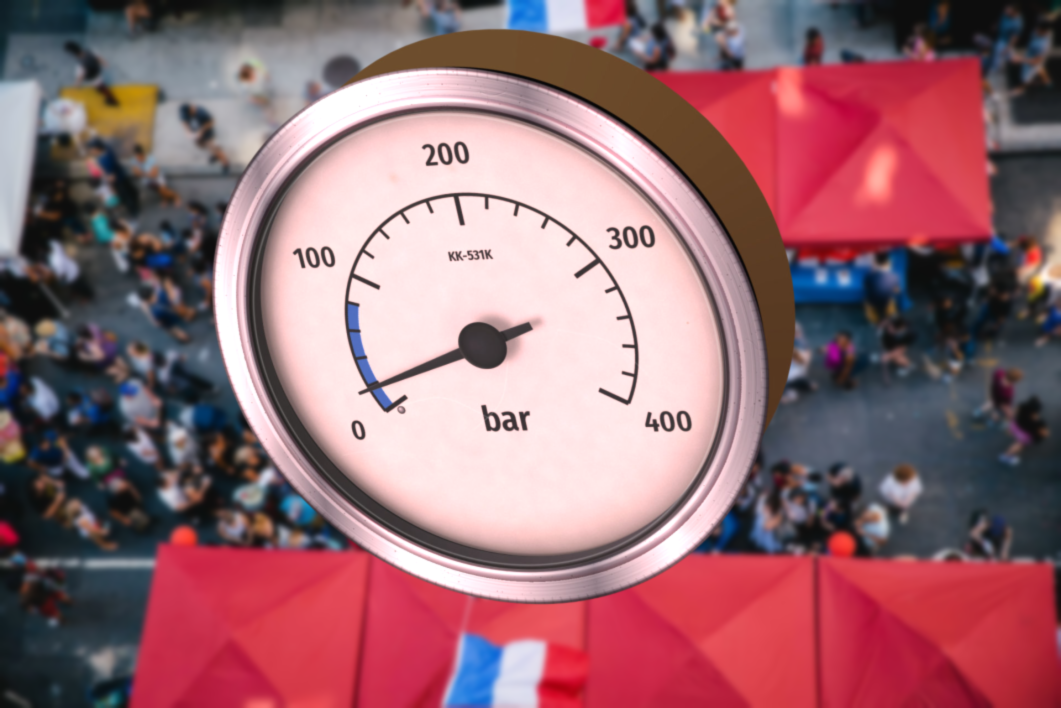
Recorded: 20 bar
